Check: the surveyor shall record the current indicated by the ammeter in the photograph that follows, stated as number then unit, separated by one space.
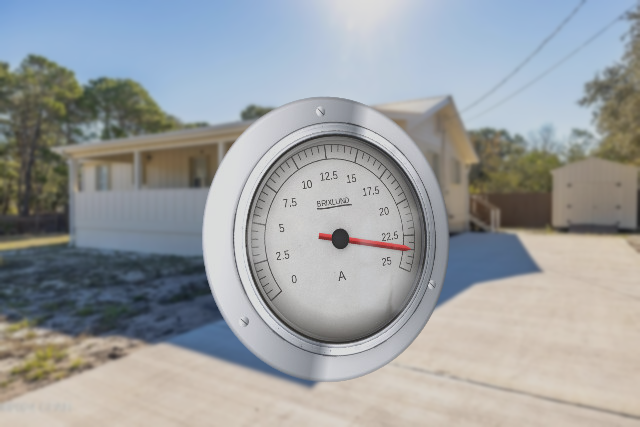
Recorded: 23.5 A
